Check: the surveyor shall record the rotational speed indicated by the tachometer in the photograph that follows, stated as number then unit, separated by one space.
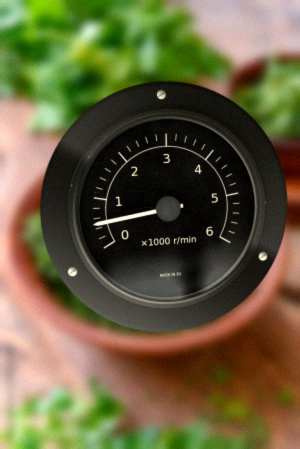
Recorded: 500 rpm
